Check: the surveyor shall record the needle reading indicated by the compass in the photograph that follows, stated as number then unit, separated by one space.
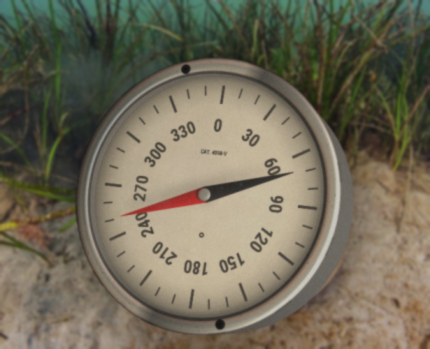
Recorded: 250 °
